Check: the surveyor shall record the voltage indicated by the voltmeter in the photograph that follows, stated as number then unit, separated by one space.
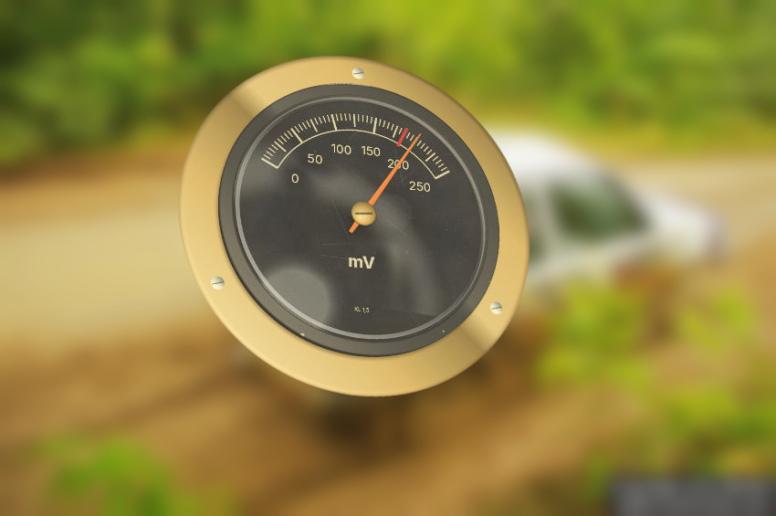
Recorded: 200 mV
